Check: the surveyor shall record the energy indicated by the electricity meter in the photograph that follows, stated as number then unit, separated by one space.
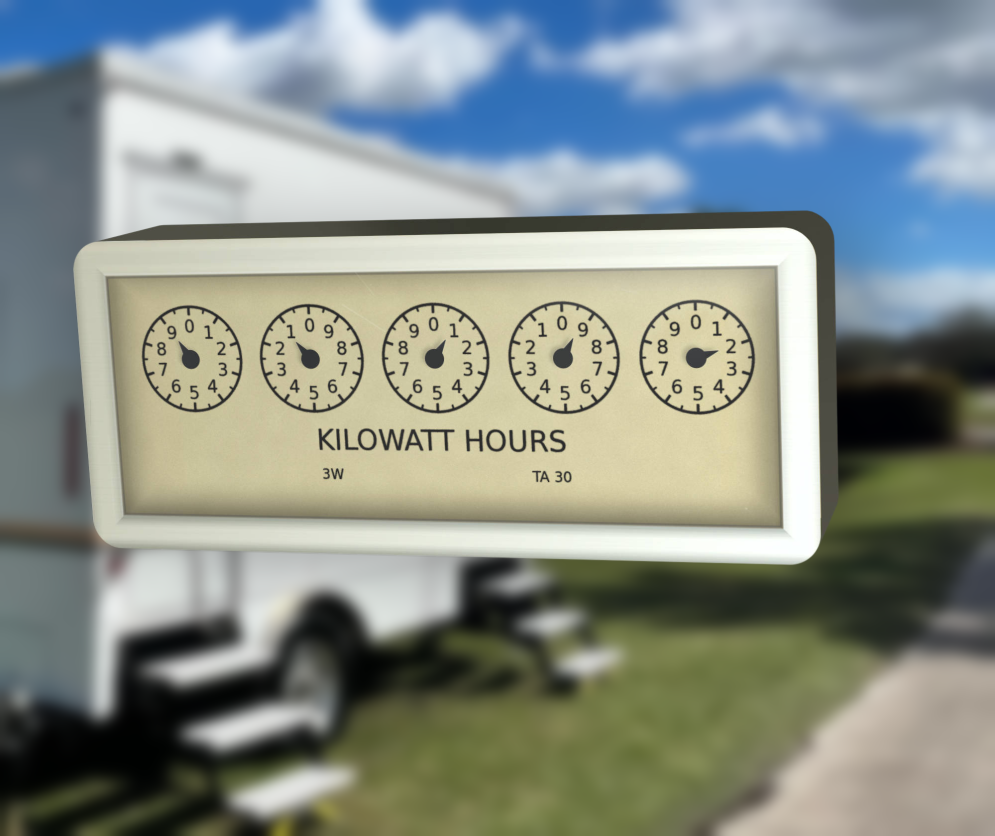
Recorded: 91092 kWh
